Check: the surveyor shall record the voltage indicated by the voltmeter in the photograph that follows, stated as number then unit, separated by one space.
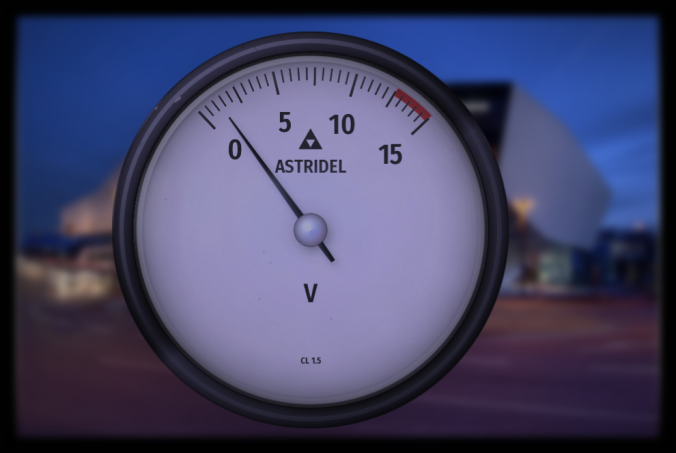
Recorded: 1.25 V
